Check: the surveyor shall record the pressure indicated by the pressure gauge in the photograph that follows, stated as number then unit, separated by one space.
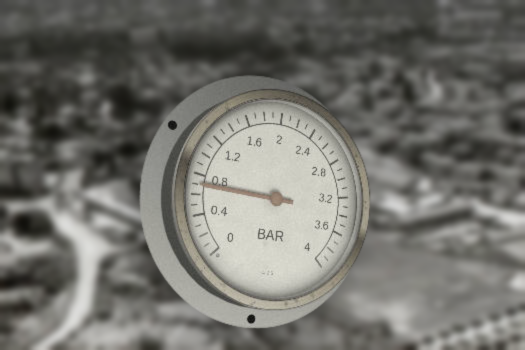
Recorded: 0.7 bar
